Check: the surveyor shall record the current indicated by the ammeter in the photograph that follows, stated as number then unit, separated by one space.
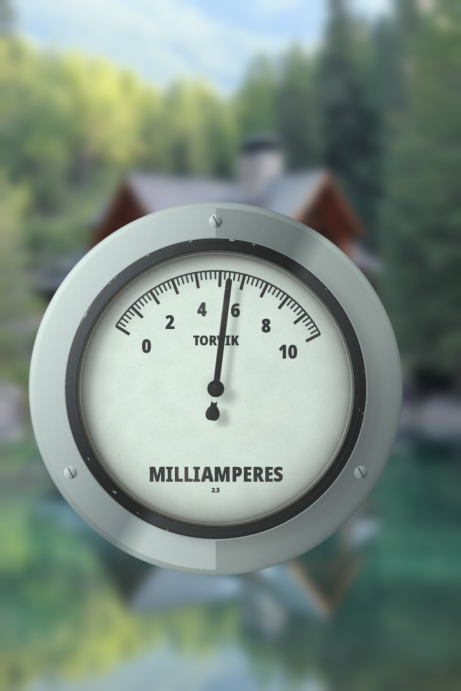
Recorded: 5.4 mA
